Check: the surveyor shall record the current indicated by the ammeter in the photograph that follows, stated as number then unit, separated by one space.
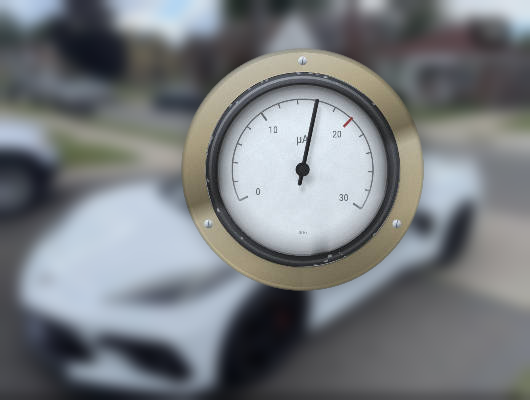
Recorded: 16 µA
